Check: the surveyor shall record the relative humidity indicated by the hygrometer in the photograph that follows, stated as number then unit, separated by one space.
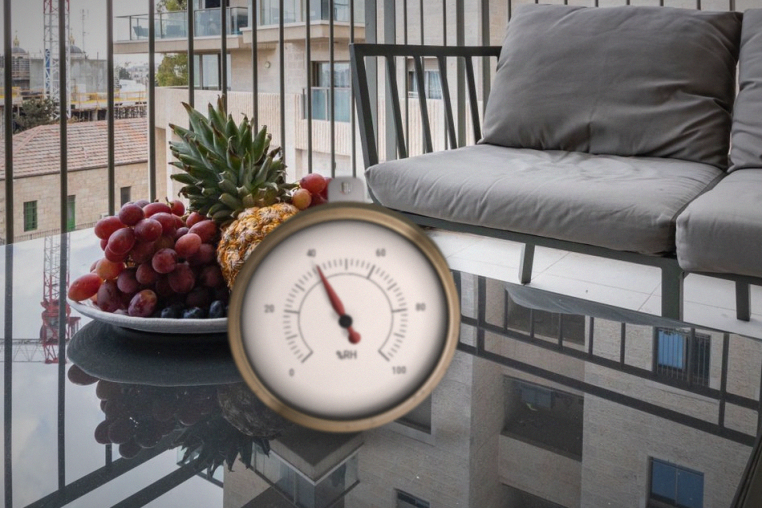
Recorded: 40 %
